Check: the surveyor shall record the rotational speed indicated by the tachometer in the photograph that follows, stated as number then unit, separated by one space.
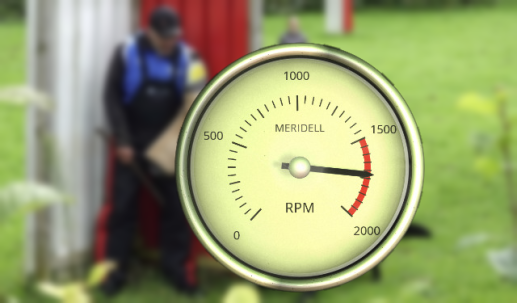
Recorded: 1725 rpm
